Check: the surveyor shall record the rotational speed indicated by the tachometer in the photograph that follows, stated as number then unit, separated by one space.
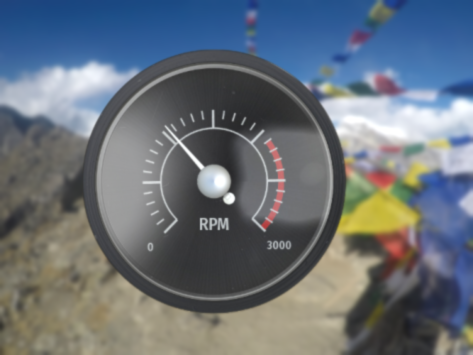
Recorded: 1050 rpm
